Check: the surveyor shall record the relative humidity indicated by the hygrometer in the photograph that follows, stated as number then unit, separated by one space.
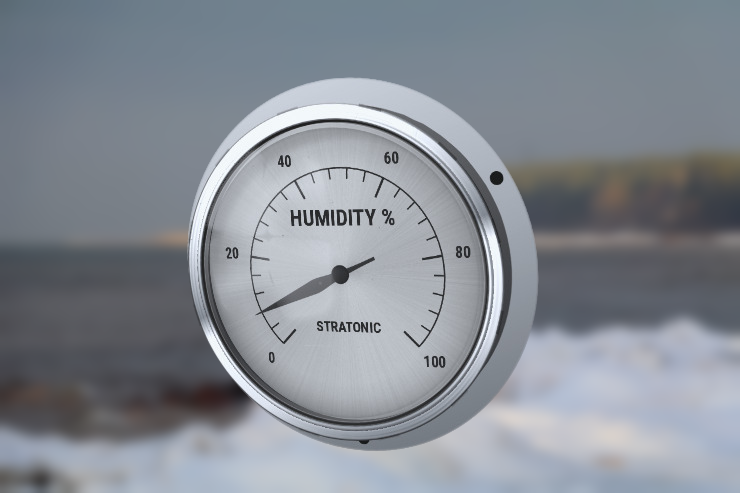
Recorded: 8 %
